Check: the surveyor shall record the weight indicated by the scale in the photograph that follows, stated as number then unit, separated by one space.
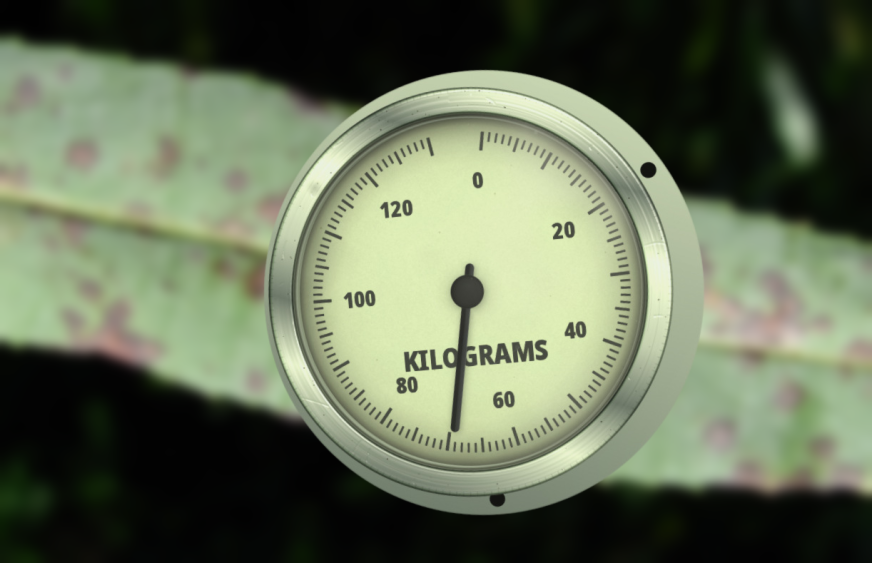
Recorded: 69 kg
